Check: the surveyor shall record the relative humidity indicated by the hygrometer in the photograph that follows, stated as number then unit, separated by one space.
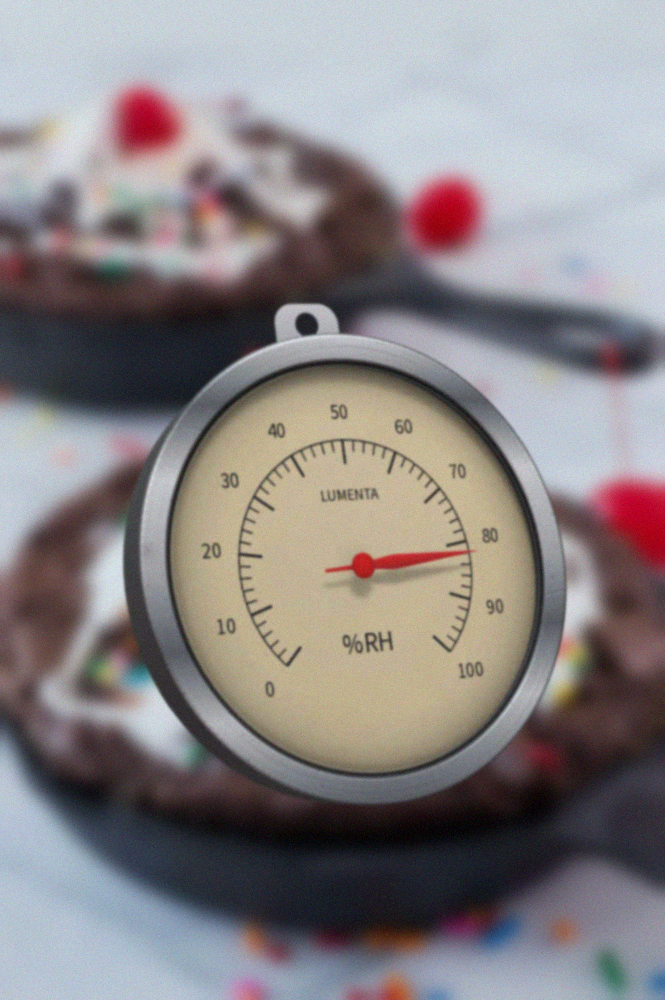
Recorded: 82 %
